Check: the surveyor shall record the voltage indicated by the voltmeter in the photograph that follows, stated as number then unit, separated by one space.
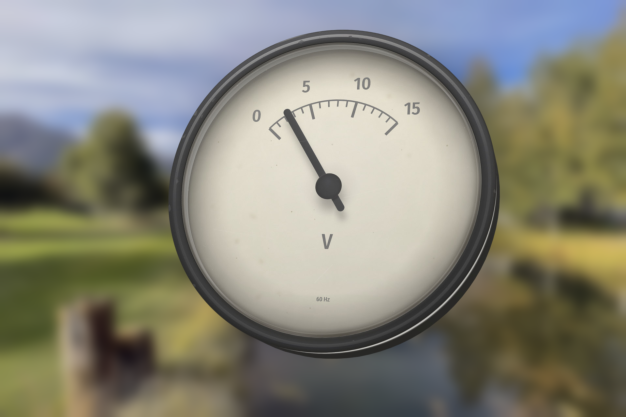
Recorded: 2.5 V
